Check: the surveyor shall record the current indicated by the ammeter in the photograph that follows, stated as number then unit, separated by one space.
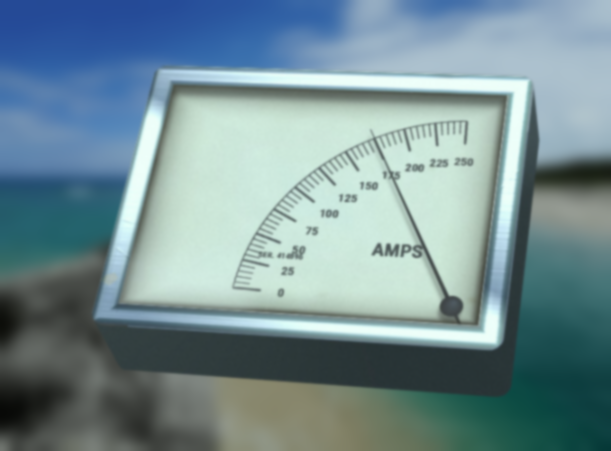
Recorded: 175 A
